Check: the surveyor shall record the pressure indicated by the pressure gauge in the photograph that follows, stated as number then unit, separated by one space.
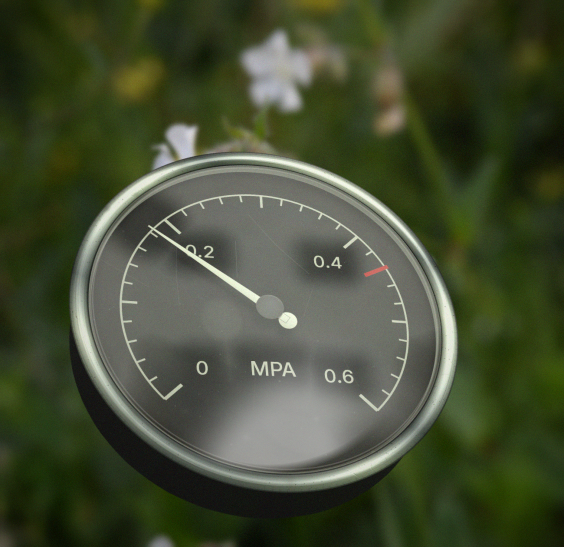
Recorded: 0.18 MPa
